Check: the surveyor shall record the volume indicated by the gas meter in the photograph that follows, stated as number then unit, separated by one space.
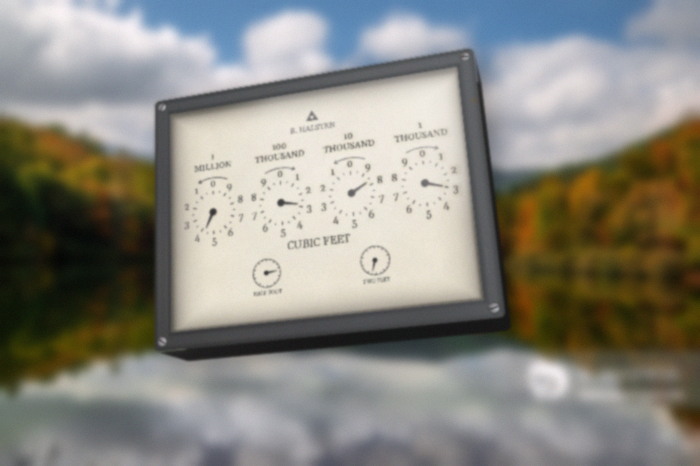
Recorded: 428300 ft³
